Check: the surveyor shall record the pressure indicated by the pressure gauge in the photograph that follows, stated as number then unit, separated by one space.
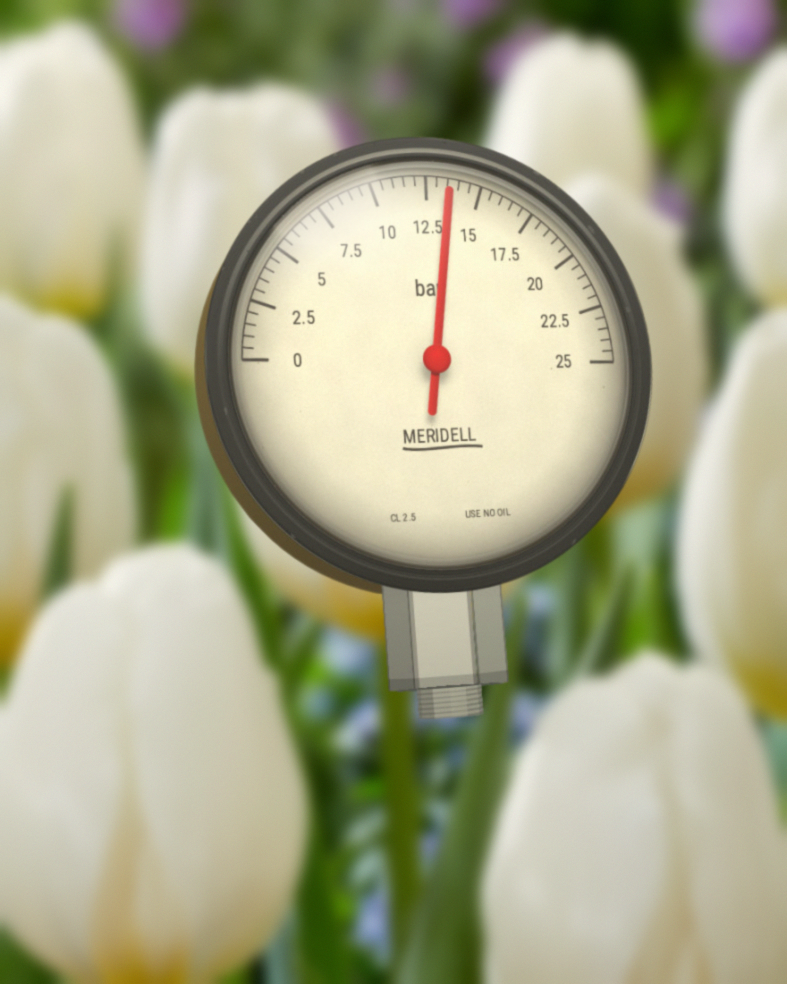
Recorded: 13.5 bar
